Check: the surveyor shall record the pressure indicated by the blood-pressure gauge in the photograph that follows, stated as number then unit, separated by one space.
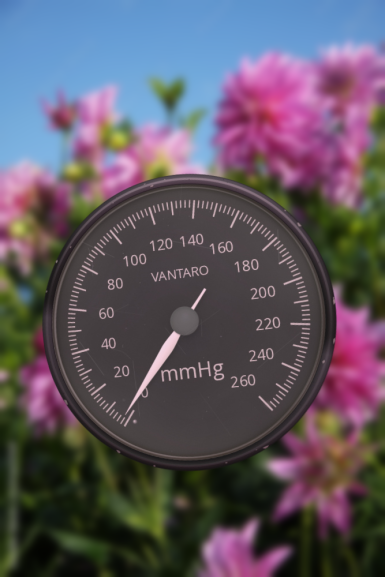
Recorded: 2 mmHg
